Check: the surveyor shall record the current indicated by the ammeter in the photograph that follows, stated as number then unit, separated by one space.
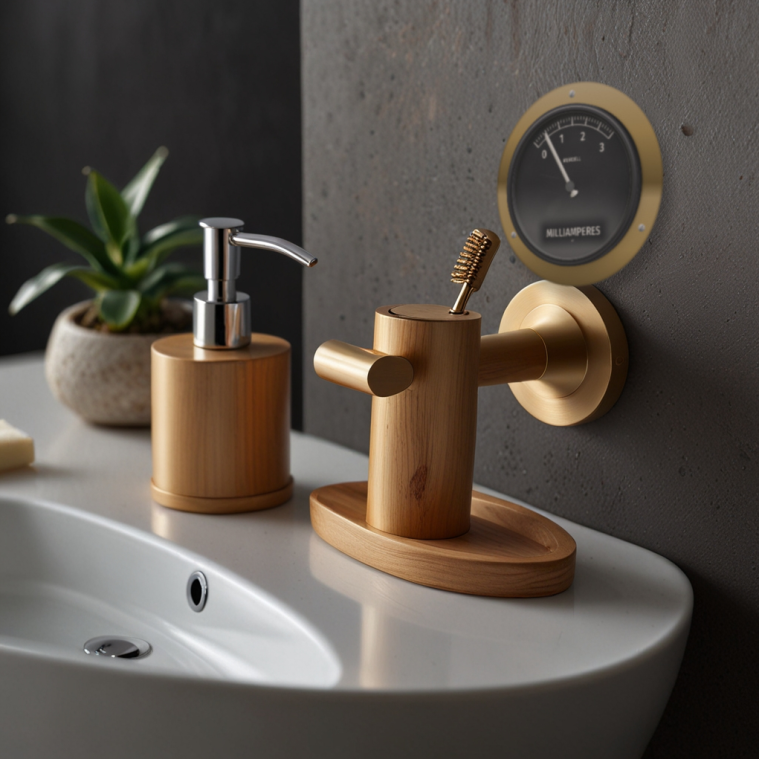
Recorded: 0.5 mA
